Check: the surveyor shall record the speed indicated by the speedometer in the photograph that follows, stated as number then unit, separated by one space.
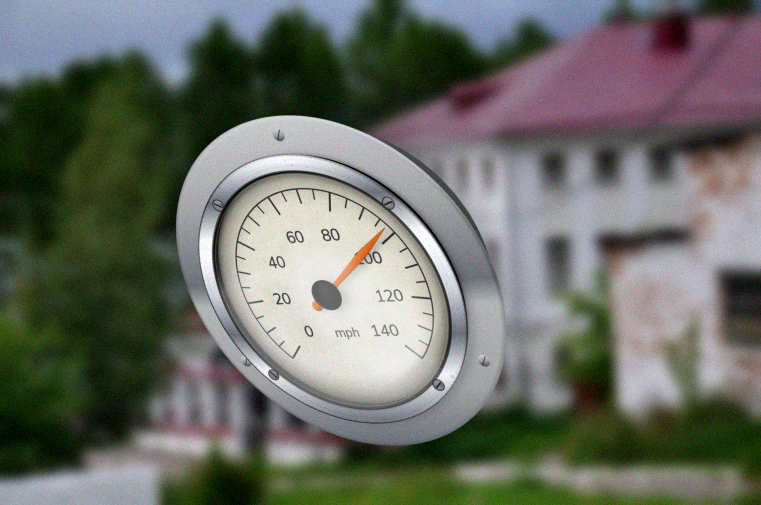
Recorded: 97.5 mph
